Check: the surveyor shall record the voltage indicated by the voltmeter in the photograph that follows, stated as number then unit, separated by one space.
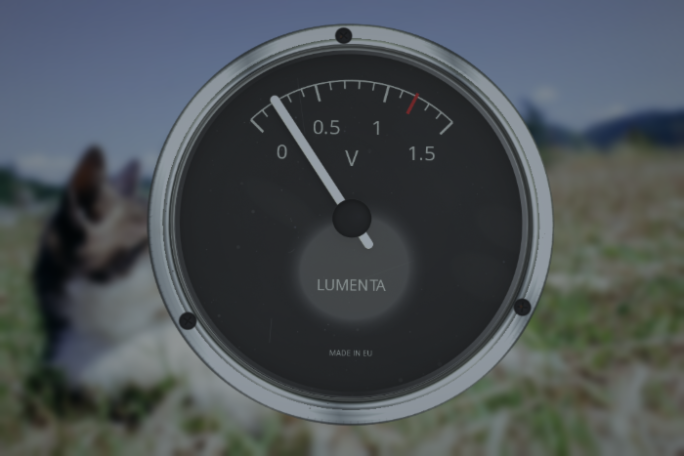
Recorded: 0.2 V
